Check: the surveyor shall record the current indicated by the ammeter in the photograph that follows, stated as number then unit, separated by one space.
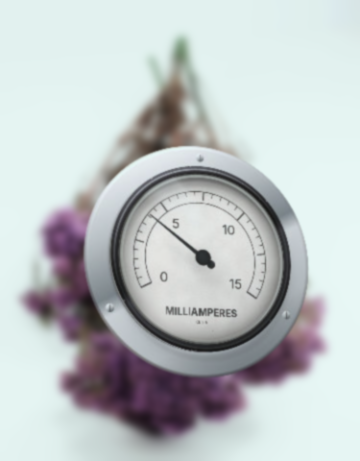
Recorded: 4 mA
